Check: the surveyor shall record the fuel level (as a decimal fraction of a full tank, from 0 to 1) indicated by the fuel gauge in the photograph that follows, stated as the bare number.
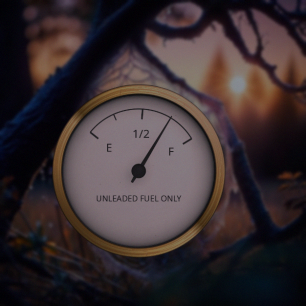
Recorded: 0.75
